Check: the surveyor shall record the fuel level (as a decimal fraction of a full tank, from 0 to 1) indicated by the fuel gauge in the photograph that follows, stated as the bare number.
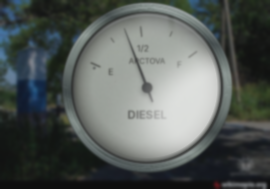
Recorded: 0.375
